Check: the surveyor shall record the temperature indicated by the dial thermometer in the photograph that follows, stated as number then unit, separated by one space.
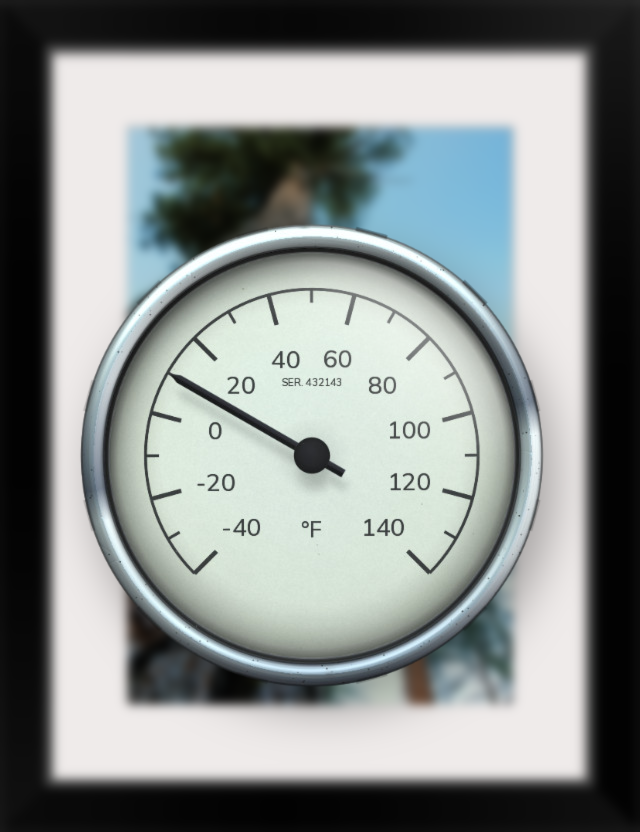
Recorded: 10 °F
